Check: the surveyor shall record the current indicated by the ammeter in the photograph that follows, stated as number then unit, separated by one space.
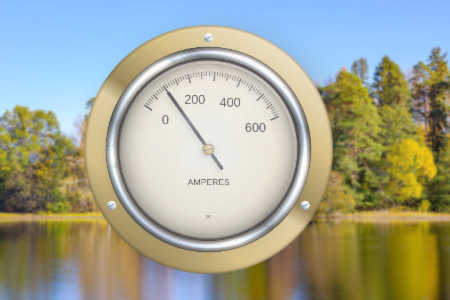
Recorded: 100 A
